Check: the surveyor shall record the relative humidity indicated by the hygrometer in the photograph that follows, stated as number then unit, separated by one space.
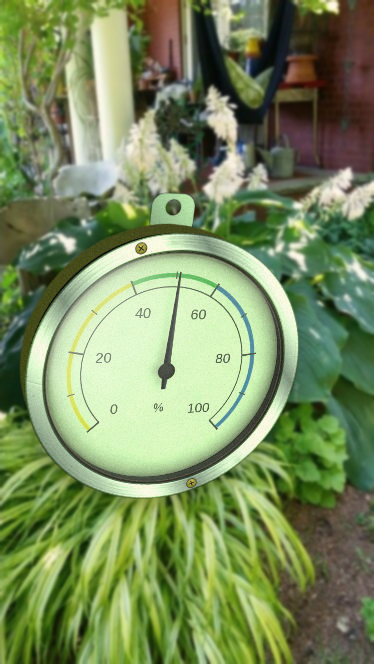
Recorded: 50 %
